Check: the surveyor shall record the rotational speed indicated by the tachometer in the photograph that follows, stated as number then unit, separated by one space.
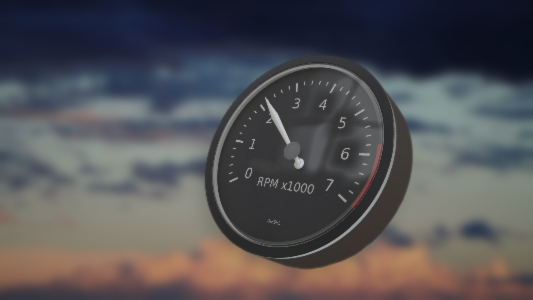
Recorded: 2200 rpm
